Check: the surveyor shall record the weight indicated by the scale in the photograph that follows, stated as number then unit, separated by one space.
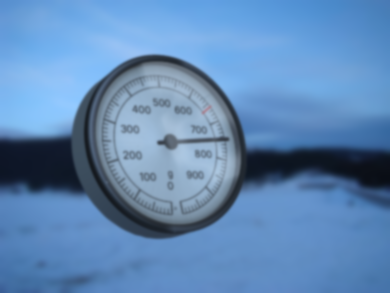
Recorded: 750 g
